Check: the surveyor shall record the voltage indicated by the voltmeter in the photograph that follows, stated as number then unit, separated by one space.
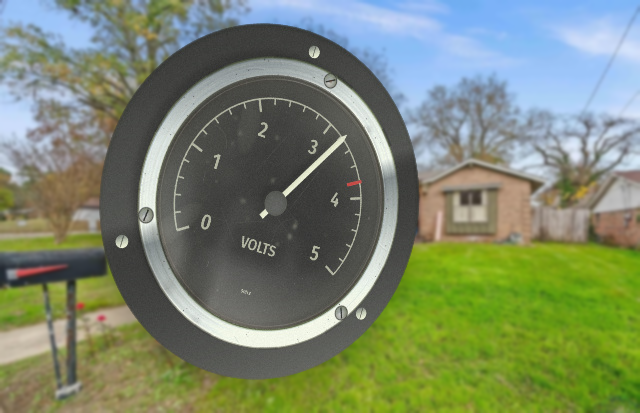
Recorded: 3.2 V
